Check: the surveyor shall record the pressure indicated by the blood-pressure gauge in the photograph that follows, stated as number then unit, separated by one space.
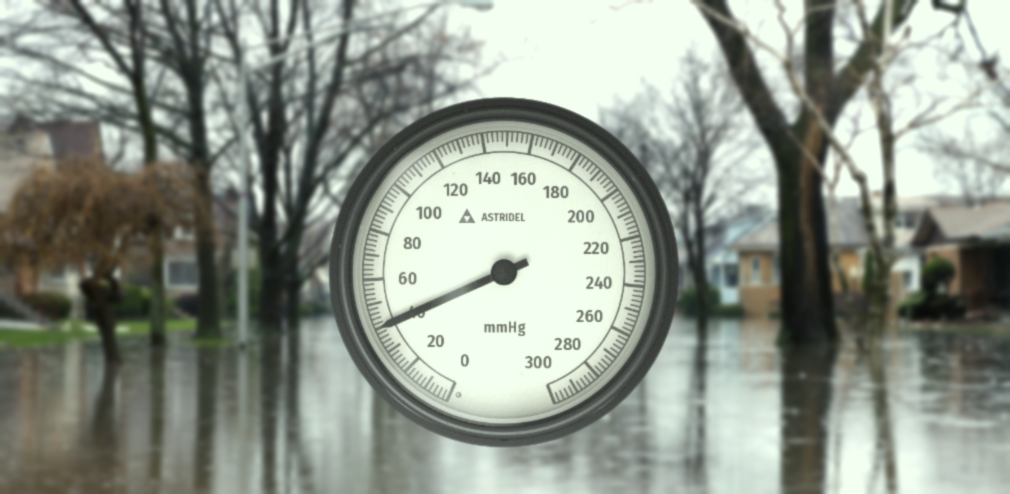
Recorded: 40 mmHg
